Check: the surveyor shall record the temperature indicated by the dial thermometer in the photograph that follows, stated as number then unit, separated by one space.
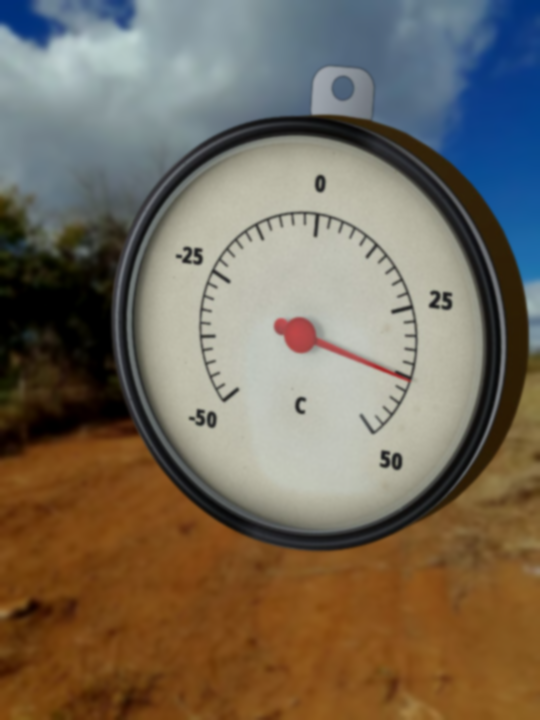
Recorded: 37.5 °C
